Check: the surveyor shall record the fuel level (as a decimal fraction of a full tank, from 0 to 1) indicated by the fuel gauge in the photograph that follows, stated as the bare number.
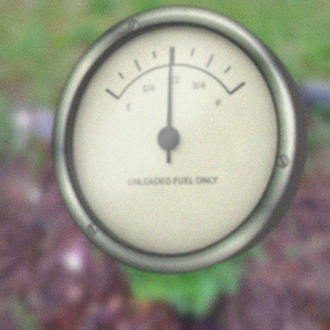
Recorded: 0.5
